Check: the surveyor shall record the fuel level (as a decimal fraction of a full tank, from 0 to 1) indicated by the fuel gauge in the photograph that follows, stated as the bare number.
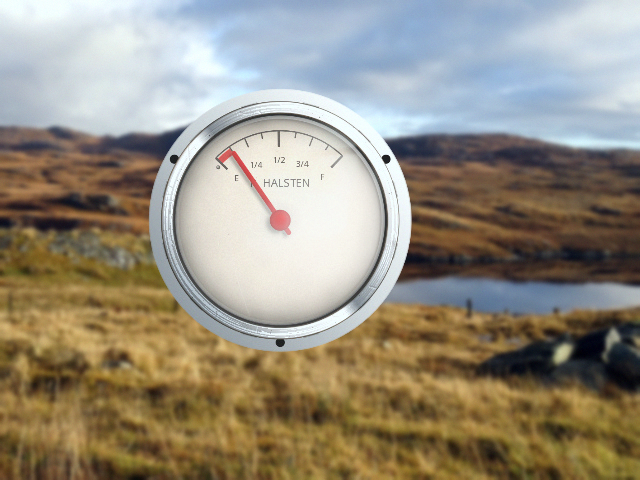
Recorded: 0.125
